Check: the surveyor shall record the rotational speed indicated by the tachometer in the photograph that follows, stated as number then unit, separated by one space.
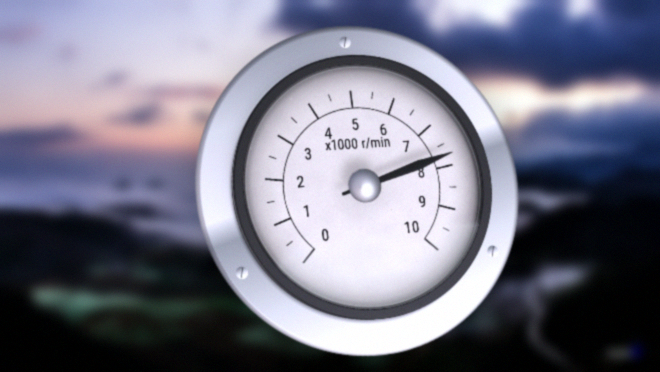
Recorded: 7750 rpm
